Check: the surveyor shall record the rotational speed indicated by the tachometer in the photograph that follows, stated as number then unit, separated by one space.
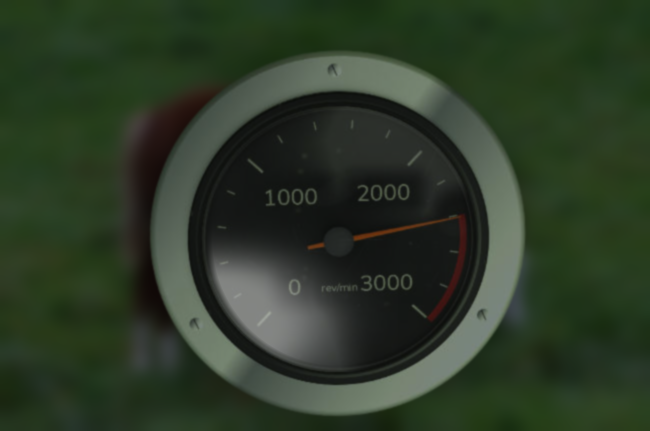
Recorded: 2400 rpm
